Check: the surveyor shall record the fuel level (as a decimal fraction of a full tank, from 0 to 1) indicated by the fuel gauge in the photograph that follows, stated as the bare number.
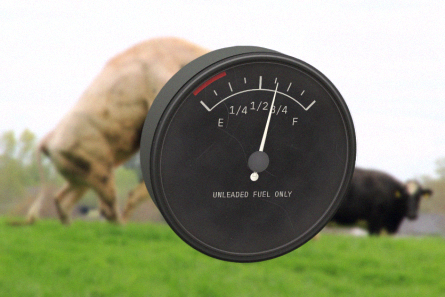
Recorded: 0.625
